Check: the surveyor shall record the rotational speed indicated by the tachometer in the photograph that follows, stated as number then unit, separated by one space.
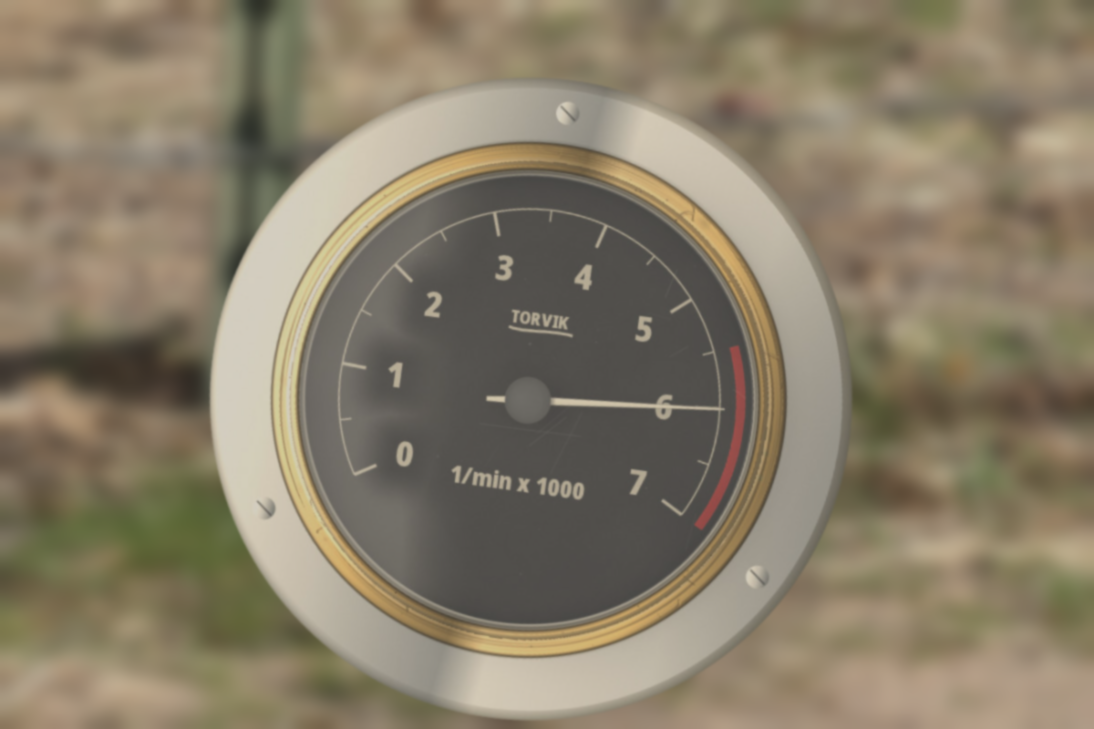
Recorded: 6000 rpm
